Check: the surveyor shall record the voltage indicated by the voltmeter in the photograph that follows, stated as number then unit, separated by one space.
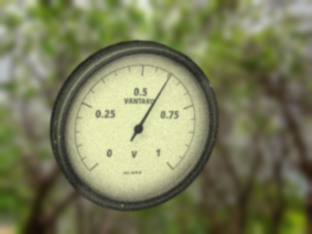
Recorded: 0.6 V
